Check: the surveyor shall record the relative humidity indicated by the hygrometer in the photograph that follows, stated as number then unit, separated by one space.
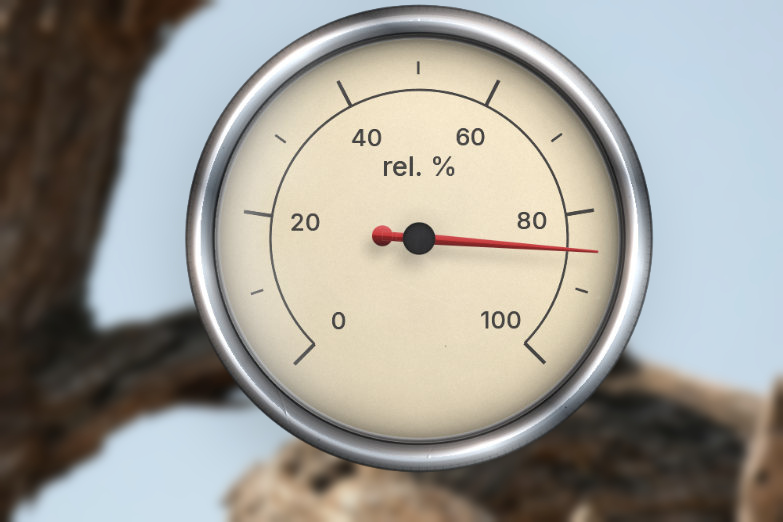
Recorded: 85 %
